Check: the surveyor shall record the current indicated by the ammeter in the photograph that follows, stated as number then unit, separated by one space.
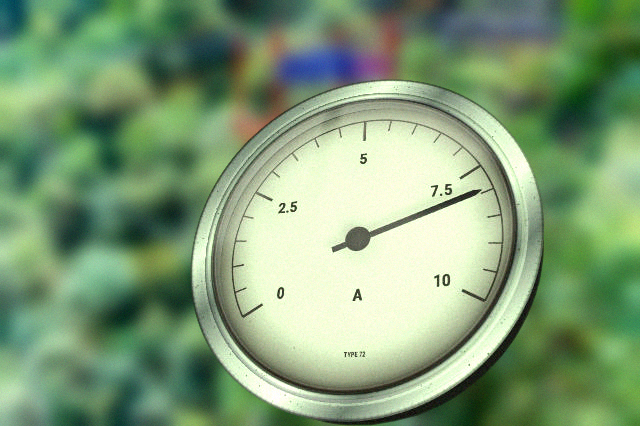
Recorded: 8 A
